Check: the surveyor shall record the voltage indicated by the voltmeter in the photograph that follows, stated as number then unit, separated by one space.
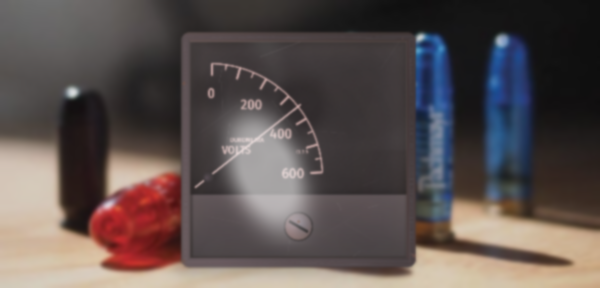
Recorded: 350 V
